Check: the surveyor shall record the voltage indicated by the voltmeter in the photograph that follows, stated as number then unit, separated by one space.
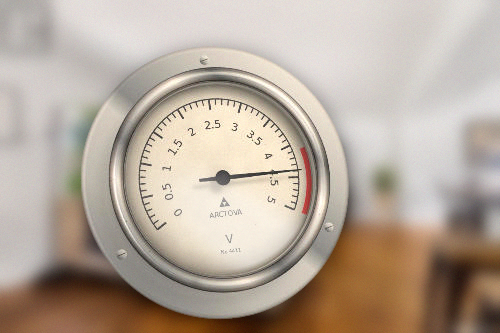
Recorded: 4.4 V
